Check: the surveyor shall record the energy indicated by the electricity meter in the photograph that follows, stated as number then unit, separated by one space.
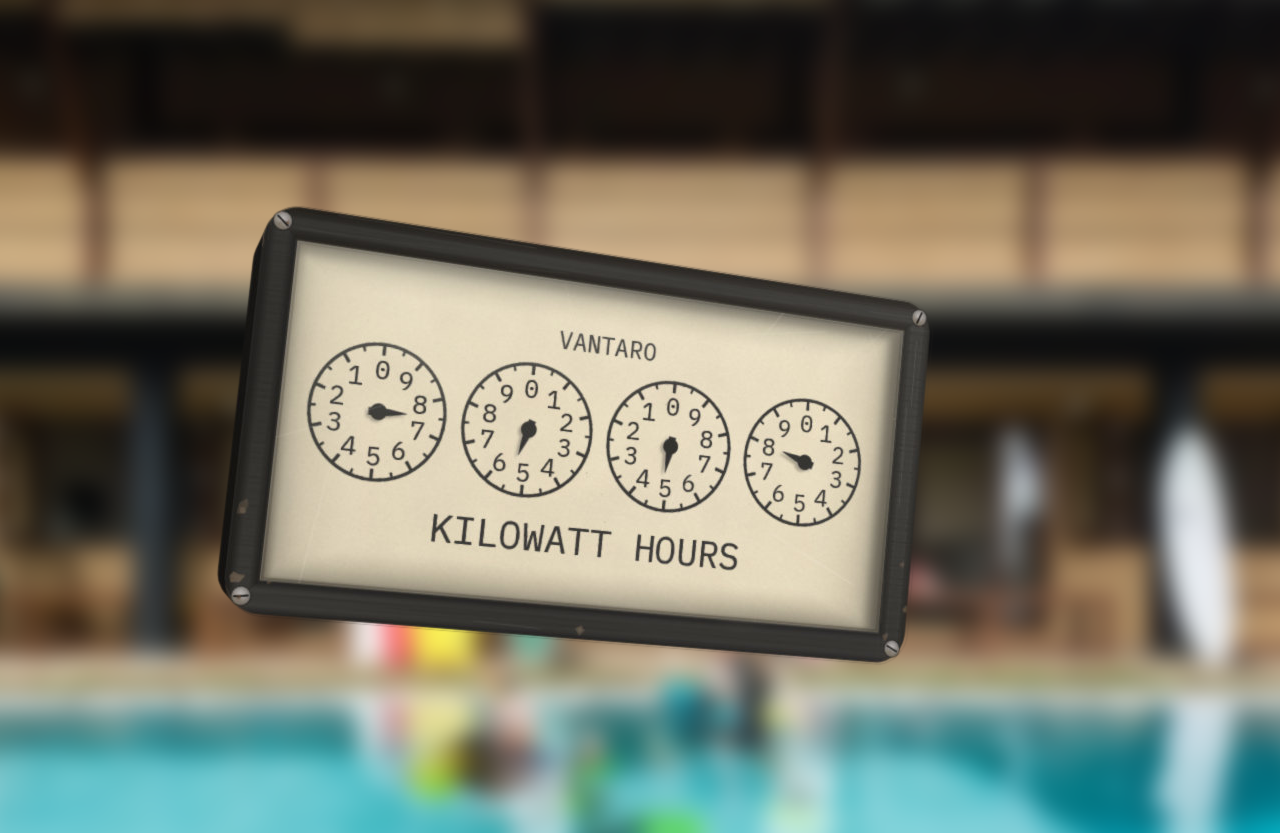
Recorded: 7548 kWh
